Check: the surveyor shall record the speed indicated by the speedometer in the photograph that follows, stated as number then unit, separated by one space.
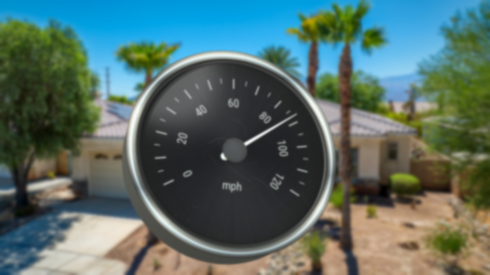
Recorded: 87.5 mph
